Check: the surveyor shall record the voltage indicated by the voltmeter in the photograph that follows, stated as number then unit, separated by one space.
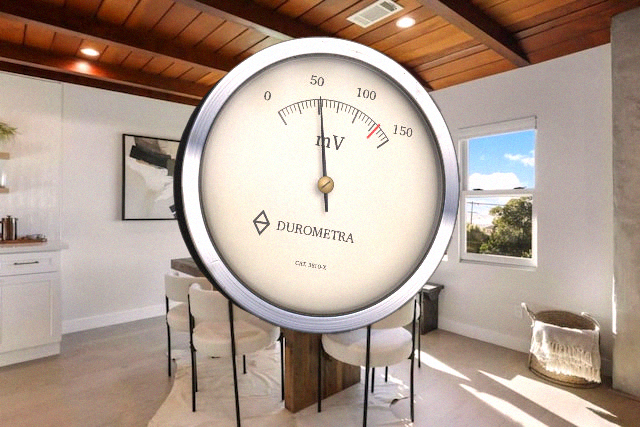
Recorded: 50 mV
